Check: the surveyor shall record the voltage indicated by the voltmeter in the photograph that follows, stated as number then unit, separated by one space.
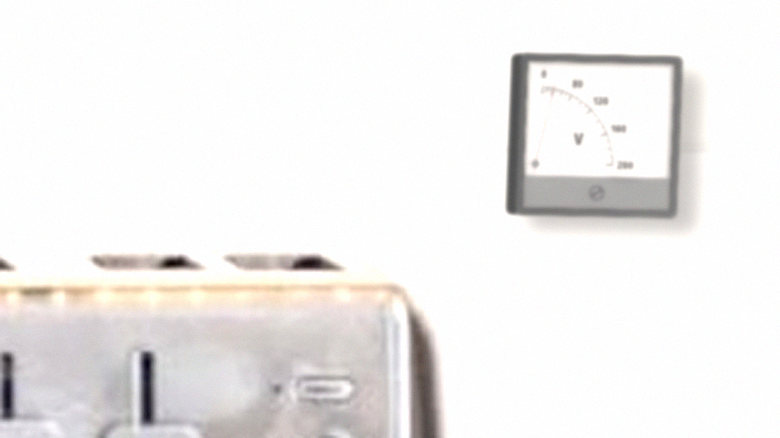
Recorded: 40 V
